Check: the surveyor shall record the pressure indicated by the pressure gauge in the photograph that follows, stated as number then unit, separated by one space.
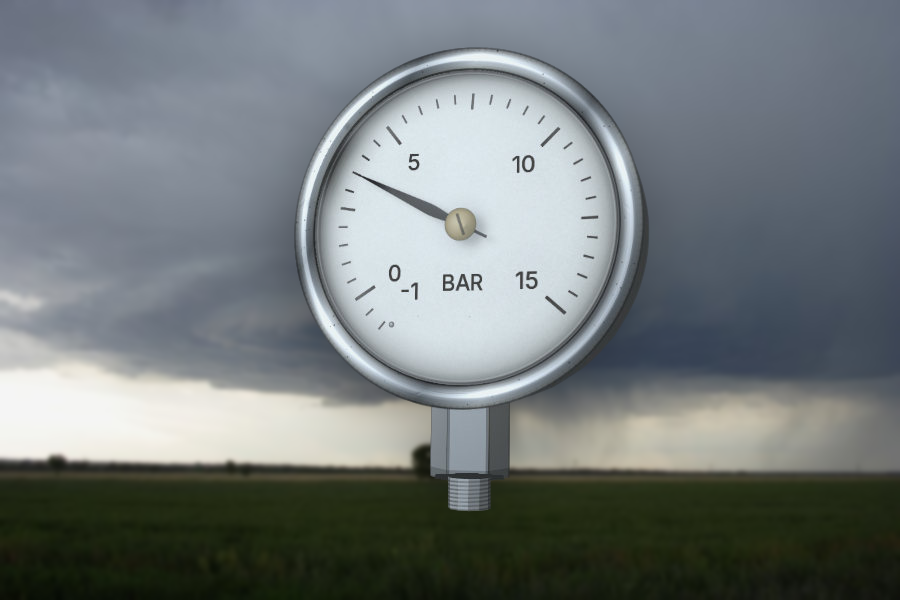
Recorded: 3.5 bar
